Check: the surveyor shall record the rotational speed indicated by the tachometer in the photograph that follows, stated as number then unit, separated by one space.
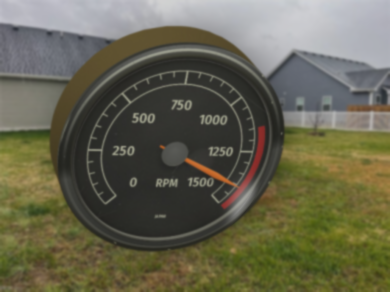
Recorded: 1400 rpm
